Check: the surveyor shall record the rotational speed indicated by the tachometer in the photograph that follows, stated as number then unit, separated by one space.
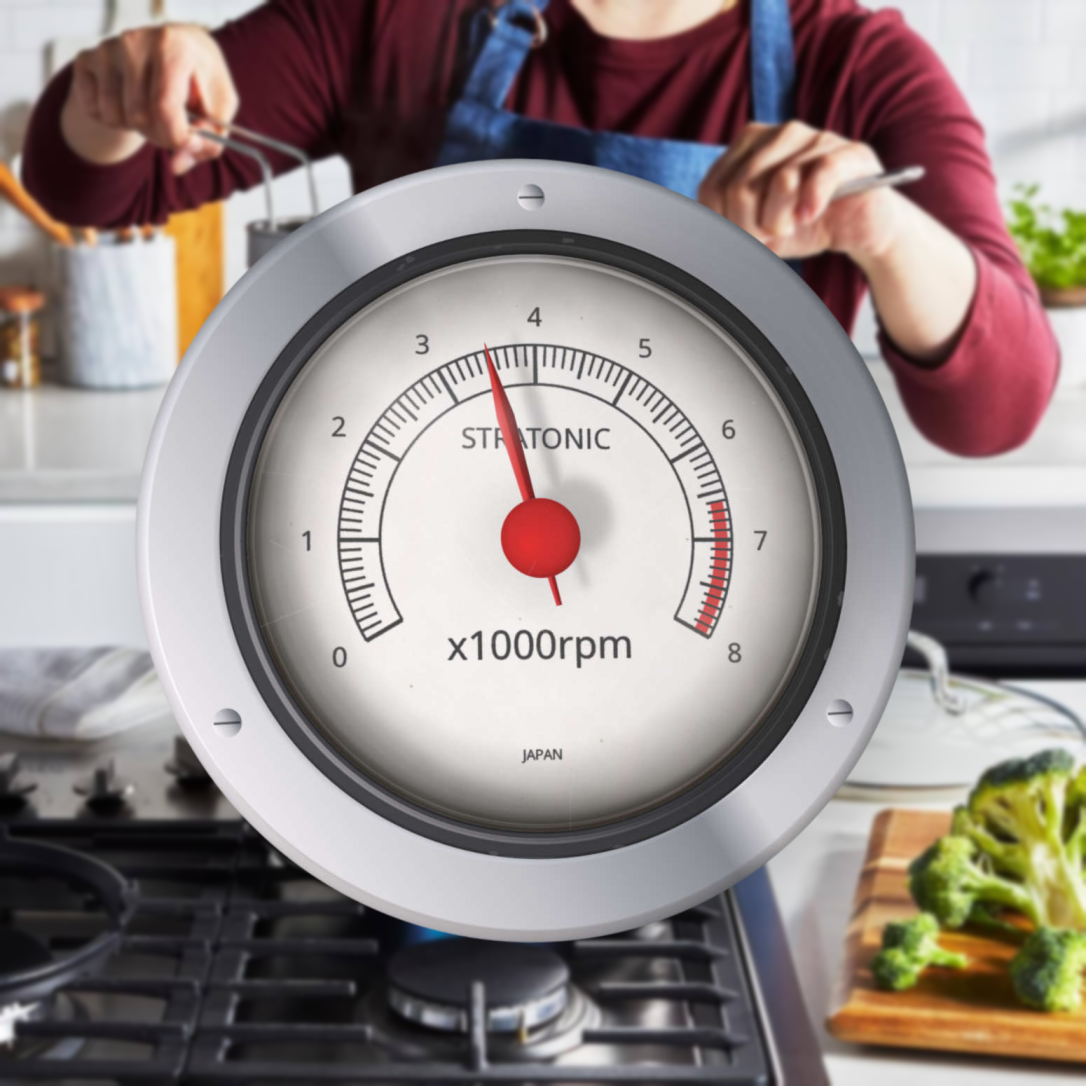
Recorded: 3500 rpm
